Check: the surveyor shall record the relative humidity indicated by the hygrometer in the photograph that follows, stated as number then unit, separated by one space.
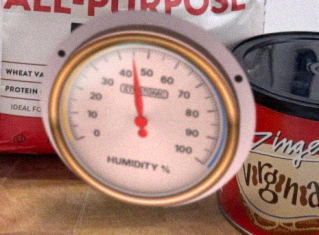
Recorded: 45 %
